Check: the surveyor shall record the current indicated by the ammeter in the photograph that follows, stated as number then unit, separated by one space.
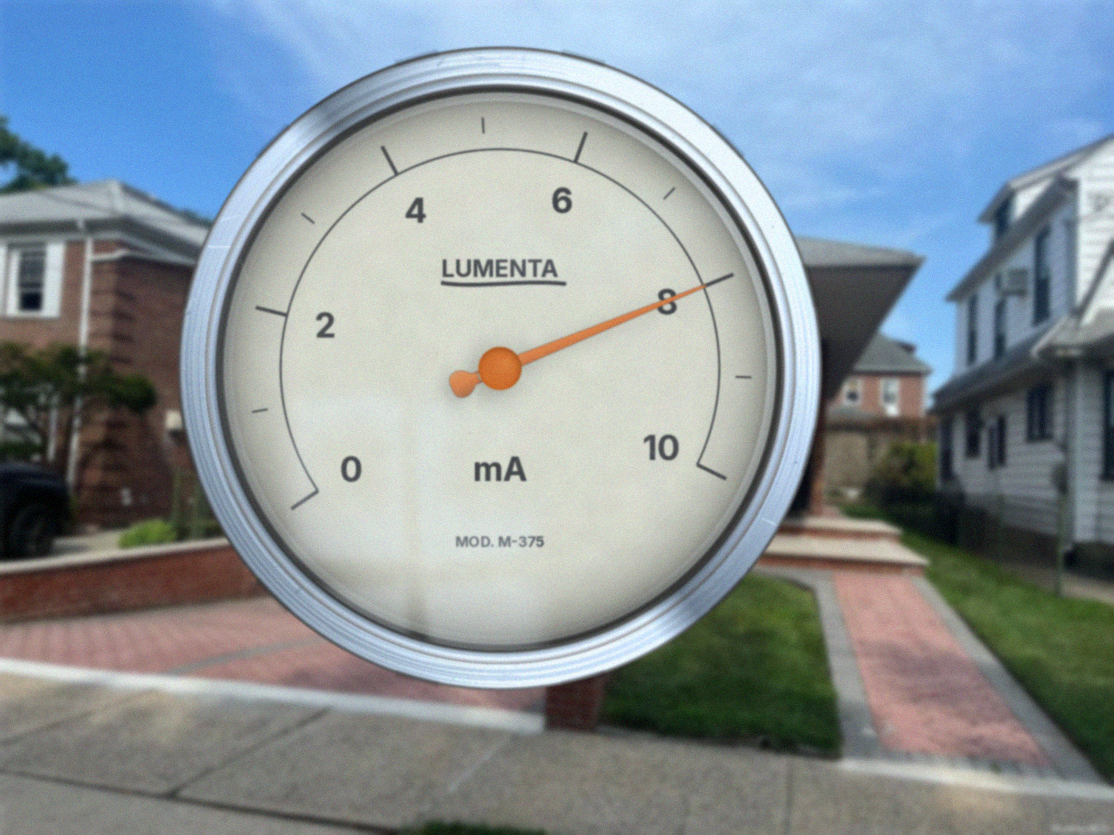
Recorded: 8 mA
